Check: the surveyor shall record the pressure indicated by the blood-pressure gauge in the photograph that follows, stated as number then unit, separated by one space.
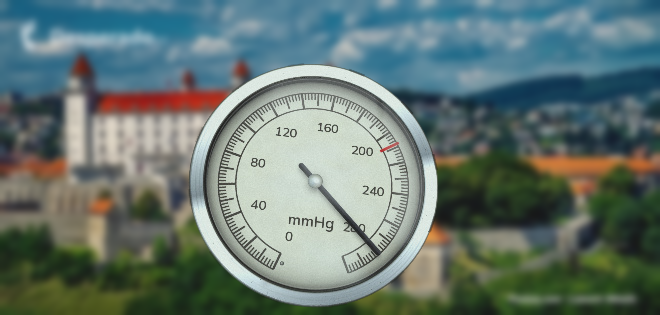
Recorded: 280 mmHg
